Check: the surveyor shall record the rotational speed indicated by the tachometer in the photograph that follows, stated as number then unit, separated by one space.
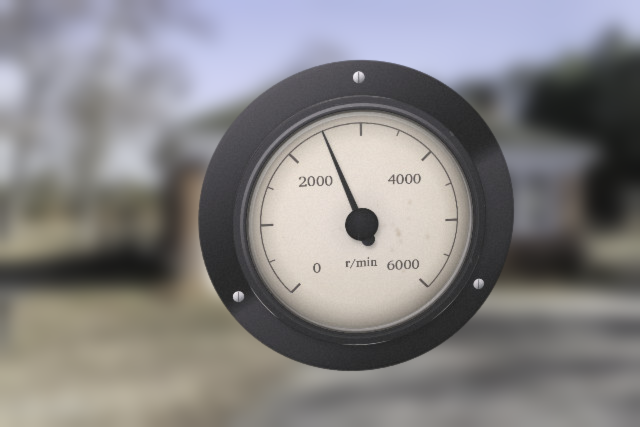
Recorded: 2500 rpm
